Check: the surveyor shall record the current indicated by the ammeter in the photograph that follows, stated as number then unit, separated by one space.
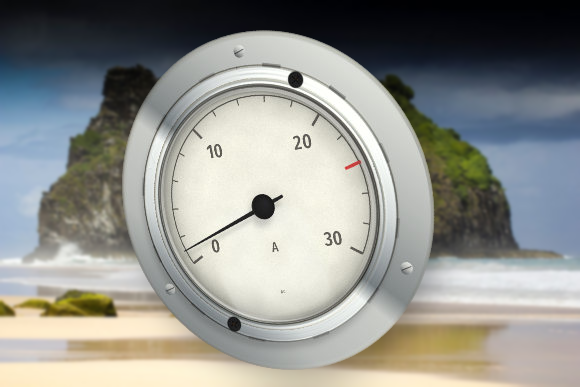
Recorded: 1 A
